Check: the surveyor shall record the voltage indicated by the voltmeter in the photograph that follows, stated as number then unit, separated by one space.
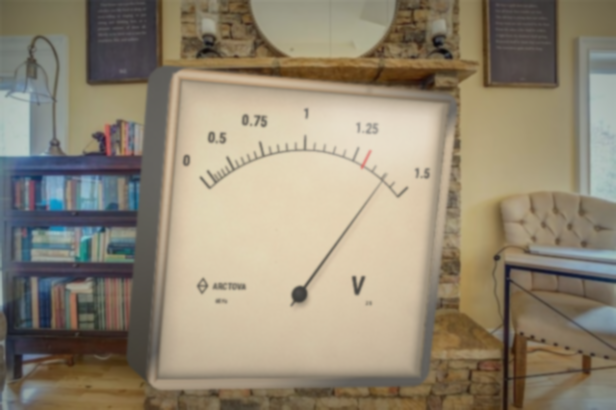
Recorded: 1.4 V
